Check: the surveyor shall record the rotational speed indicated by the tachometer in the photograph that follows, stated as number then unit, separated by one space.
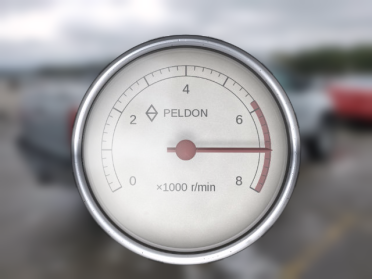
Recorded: 7000 rpm
